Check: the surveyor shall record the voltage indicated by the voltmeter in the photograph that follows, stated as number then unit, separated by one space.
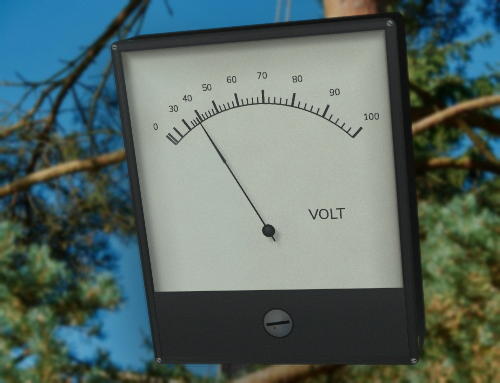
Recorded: 40 V
